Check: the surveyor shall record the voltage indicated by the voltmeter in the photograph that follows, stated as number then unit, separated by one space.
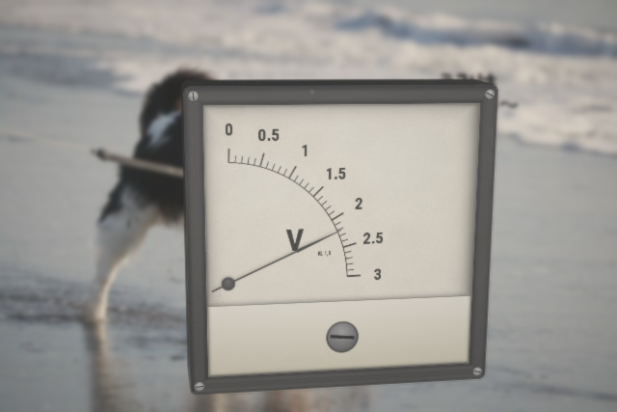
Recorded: 2.2 V
